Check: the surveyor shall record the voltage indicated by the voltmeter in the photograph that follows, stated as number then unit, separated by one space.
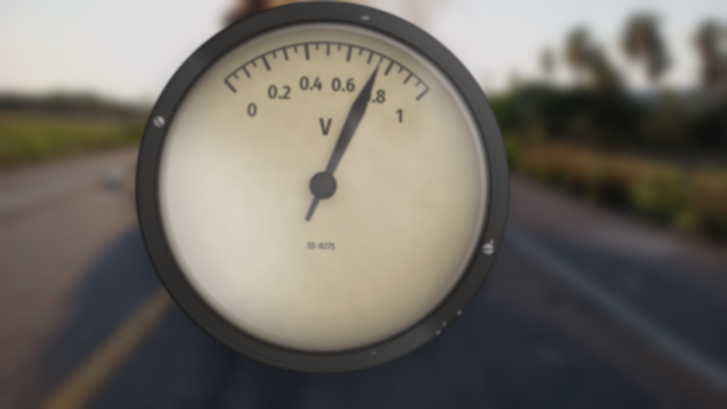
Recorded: 0.75 V
